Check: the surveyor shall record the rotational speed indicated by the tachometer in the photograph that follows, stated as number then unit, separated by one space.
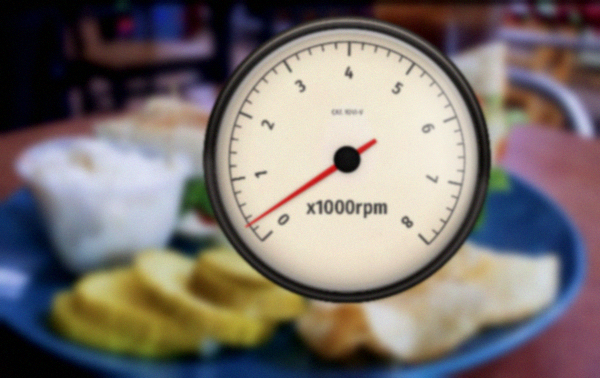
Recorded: 300 rpm
